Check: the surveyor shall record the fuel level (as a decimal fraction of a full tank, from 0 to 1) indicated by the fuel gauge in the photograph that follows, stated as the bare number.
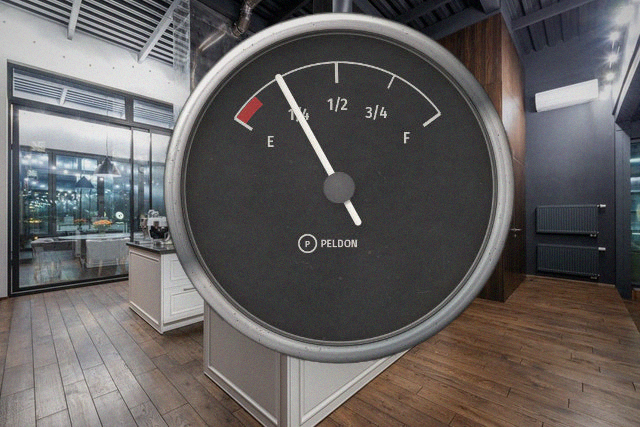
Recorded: 0.25
